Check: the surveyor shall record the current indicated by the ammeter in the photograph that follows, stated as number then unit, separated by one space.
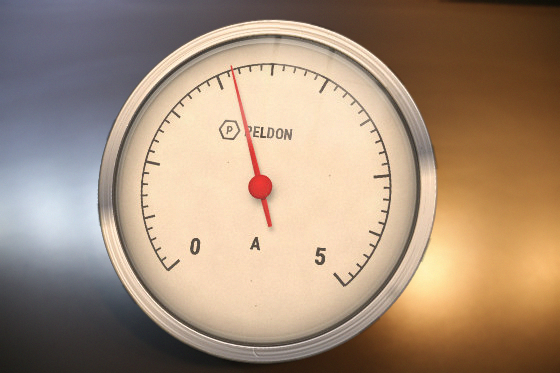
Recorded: 2.15 A
